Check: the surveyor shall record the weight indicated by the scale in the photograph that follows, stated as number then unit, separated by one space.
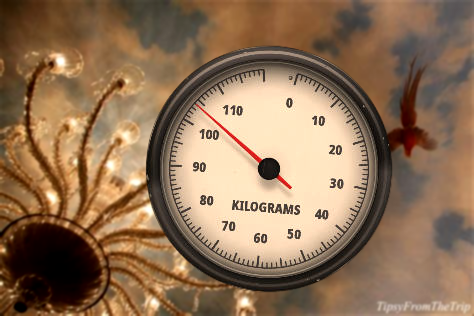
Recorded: 104 kg
